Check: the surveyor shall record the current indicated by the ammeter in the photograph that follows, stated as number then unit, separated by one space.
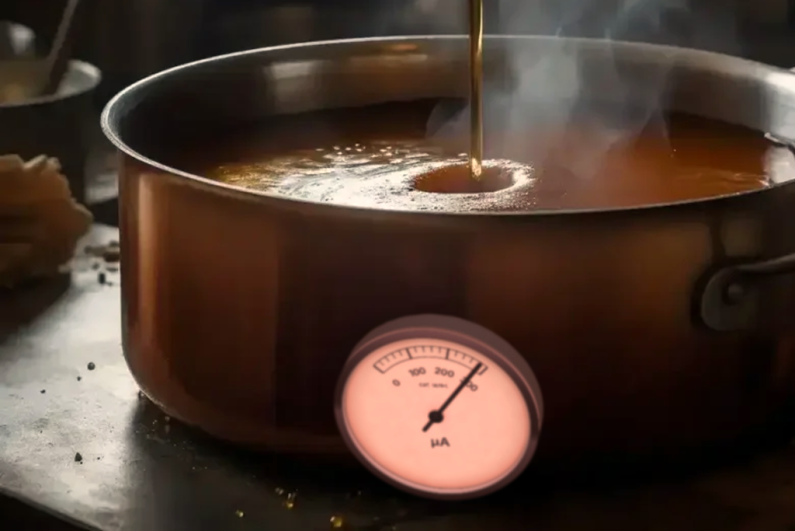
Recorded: 280 µA
